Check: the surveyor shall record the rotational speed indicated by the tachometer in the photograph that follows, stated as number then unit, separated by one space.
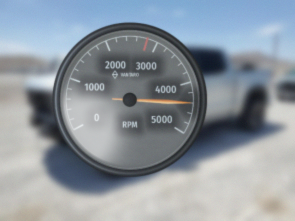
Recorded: 4400 rpm
